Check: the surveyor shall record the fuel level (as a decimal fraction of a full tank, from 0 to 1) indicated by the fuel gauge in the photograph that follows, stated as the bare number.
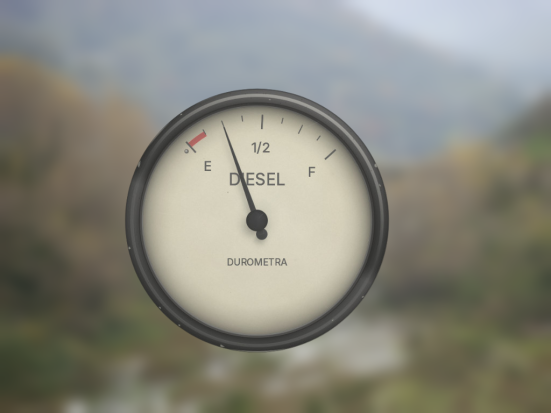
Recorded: 0.25
